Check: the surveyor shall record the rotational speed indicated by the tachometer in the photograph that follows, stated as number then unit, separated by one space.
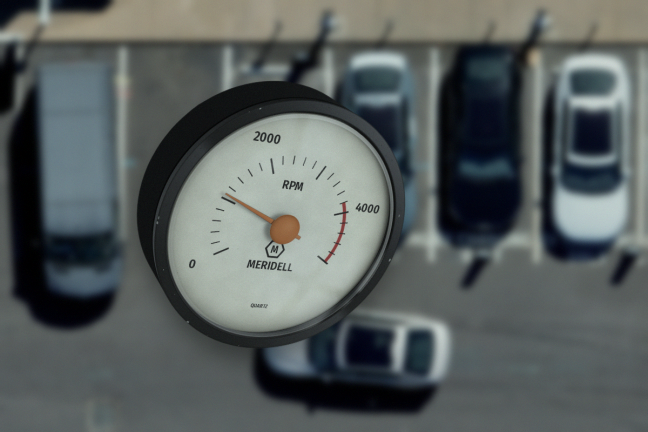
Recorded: 1100 rpm
